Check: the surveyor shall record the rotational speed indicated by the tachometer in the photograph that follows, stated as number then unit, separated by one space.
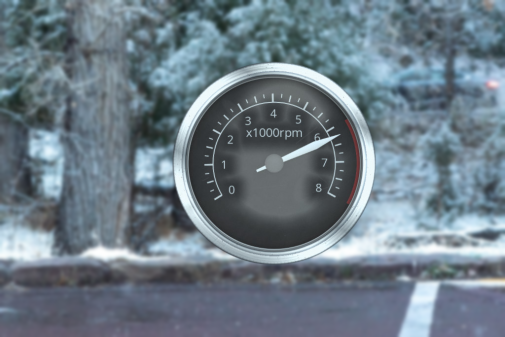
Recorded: 6250 rpm
